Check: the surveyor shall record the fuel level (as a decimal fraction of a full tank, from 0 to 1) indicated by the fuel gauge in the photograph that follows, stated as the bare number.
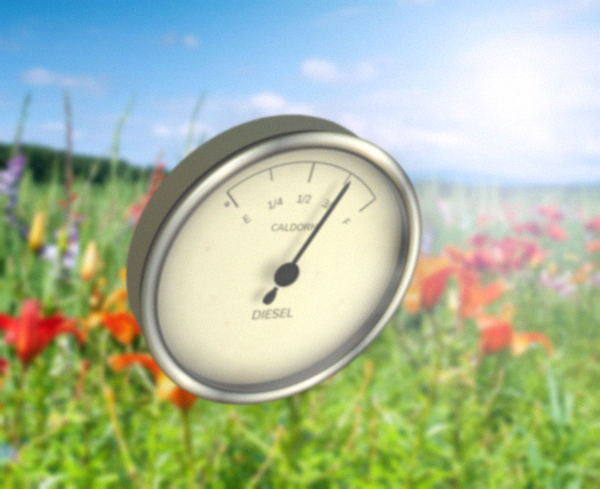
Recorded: 0.75
